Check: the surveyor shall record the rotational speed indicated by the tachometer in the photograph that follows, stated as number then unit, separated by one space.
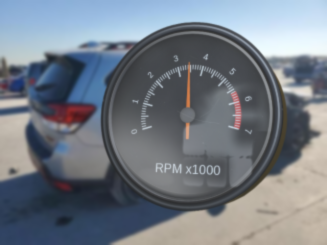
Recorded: 3500 rpm
